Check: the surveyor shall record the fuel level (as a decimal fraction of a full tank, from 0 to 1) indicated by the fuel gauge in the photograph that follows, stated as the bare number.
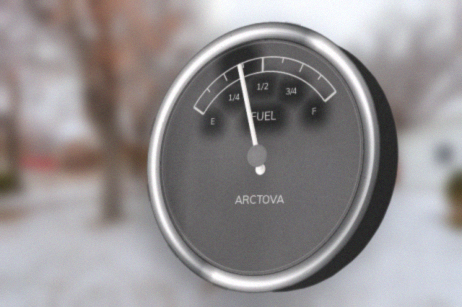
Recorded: 0.375
